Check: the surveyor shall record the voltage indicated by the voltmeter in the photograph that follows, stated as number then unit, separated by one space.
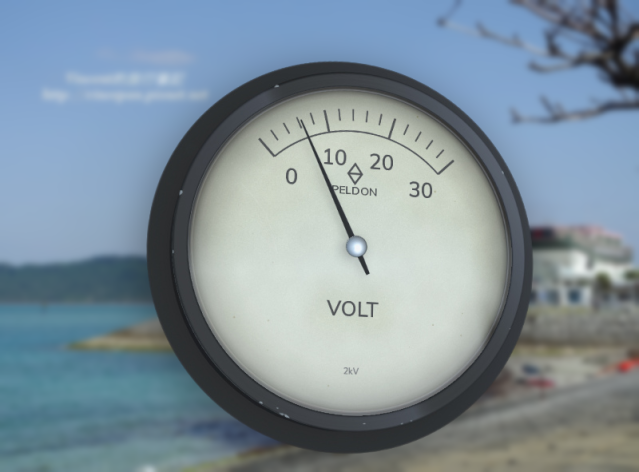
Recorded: 6 V
